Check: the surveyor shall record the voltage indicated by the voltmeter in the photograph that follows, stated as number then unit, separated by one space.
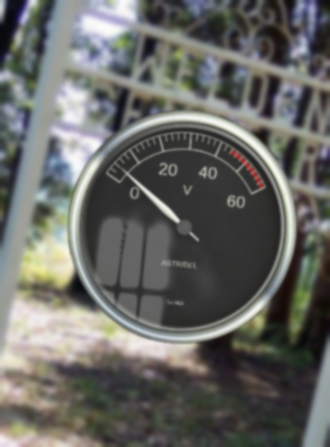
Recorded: 4 V
